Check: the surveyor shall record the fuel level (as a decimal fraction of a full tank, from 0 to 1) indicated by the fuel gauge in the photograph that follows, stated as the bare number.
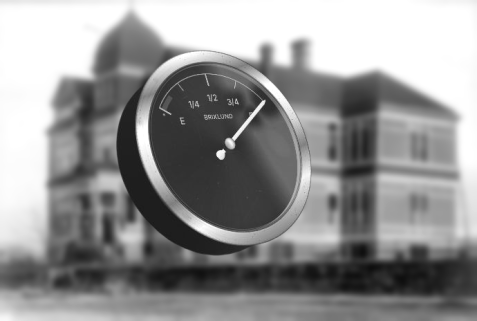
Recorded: 1
